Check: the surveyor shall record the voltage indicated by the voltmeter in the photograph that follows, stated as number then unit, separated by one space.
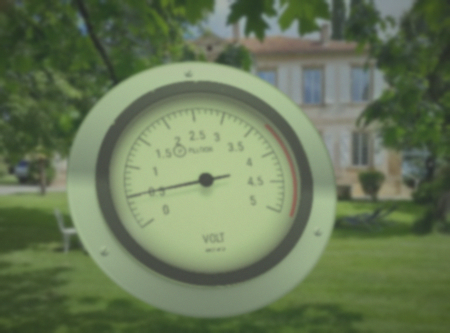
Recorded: 0.5 V
